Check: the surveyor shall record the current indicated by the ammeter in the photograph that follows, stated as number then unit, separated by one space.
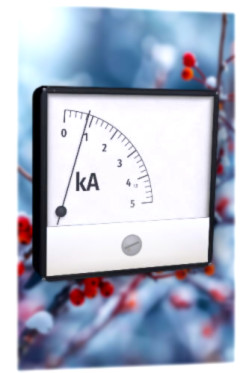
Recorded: 0.8 kA
